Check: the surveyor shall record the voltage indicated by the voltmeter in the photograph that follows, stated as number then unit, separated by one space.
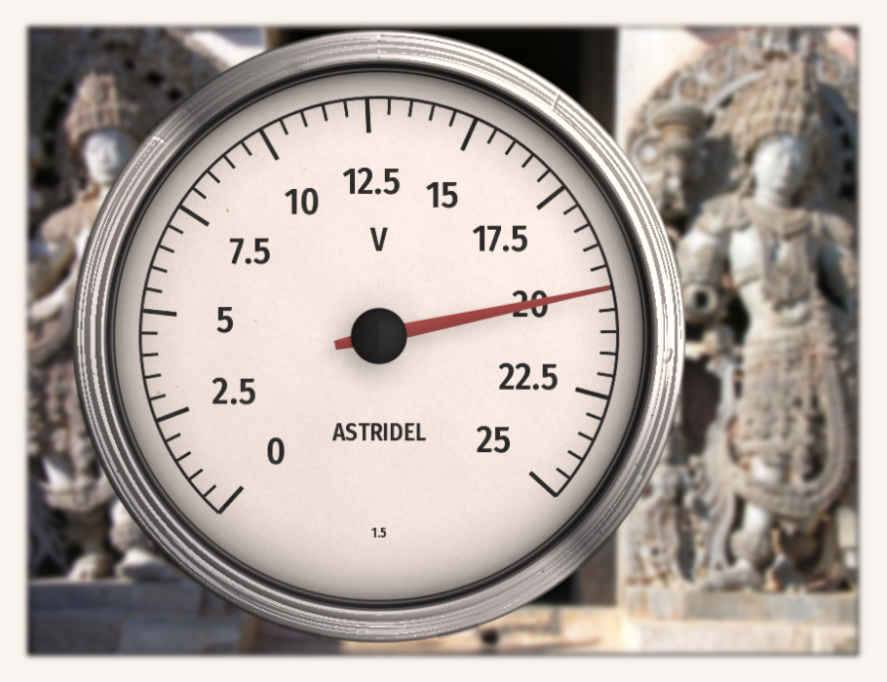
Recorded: 20 V
